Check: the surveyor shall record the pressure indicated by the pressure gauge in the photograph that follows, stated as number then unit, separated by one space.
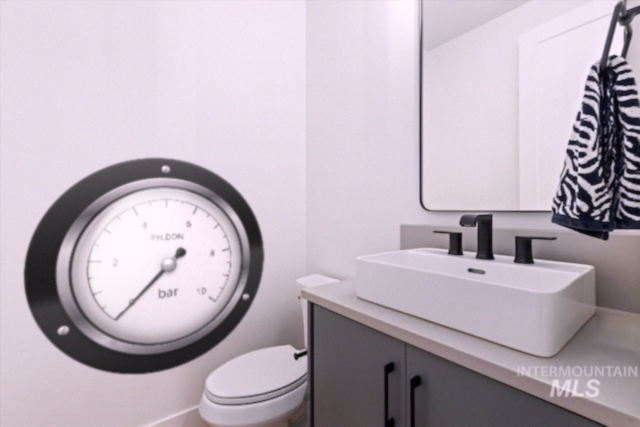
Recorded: 0 bar
